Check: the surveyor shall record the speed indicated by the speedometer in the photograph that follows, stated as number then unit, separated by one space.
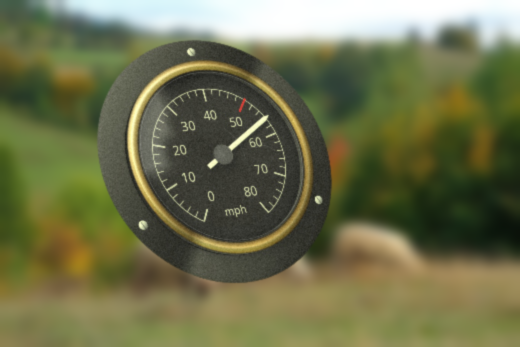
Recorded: 56 mph
